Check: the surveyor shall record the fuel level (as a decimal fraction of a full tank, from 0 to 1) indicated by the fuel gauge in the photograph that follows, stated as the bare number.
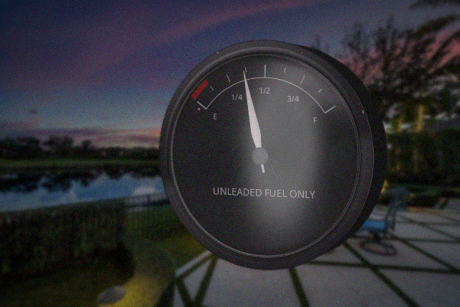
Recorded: 0.375
